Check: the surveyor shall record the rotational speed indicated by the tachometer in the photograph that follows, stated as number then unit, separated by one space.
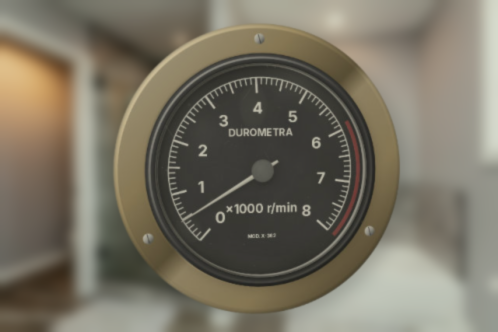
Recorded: 500 rpm
